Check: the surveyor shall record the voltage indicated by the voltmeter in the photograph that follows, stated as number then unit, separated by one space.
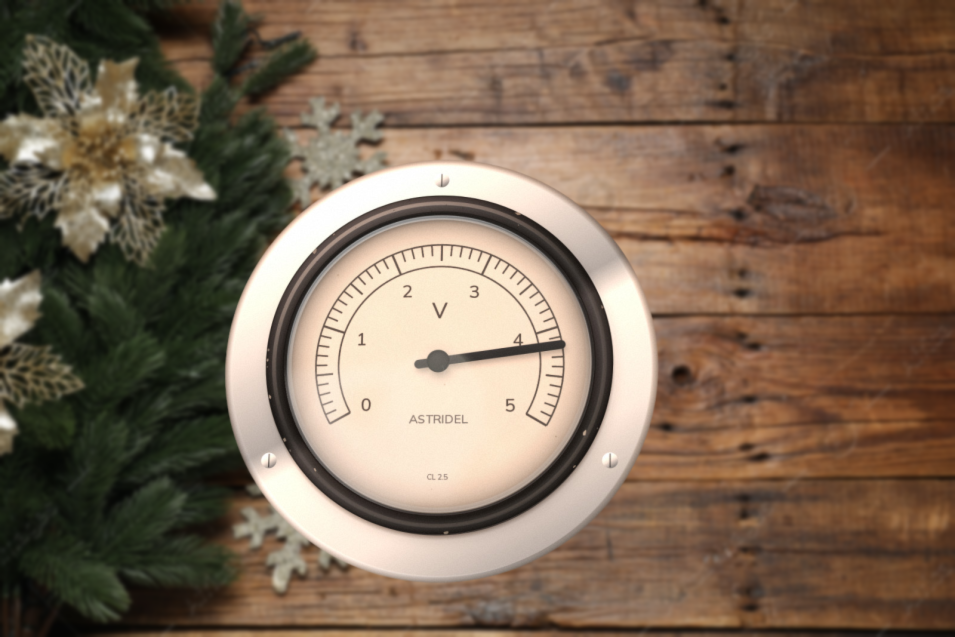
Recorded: 4.2 V
